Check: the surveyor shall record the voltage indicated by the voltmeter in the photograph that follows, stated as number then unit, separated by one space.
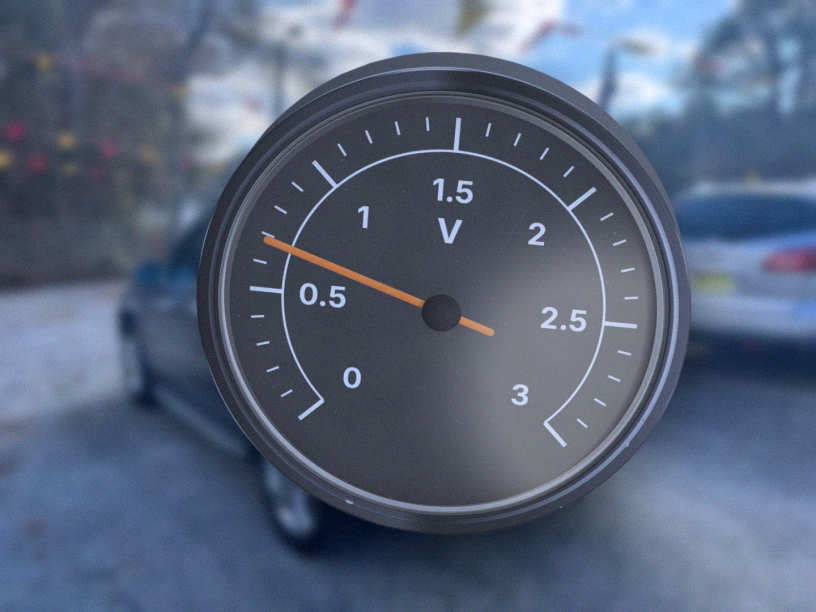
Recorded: 0.7 V
